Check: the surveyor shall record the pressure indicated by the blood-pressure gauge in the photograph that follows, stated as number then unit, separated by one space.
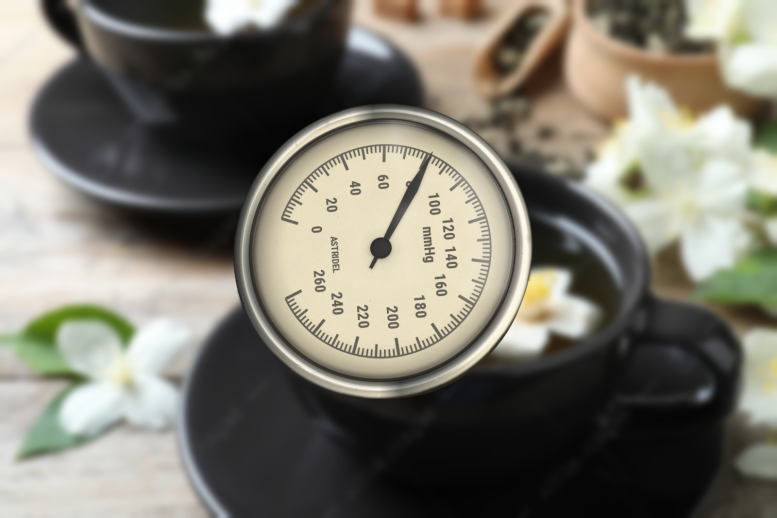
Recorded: 82 mmHg
